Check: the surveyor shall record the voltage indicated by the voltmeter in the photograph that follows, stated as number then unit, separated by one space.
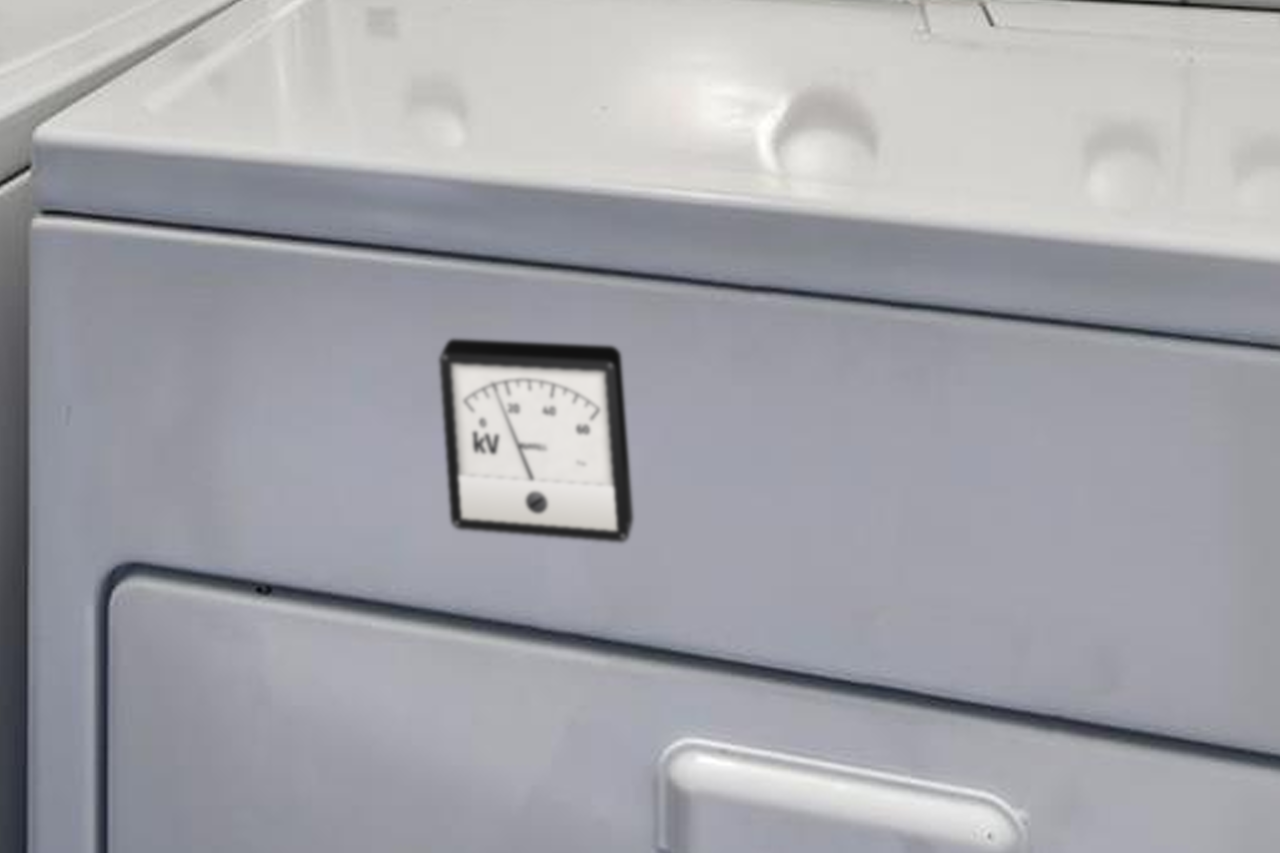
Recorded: 15 kV
